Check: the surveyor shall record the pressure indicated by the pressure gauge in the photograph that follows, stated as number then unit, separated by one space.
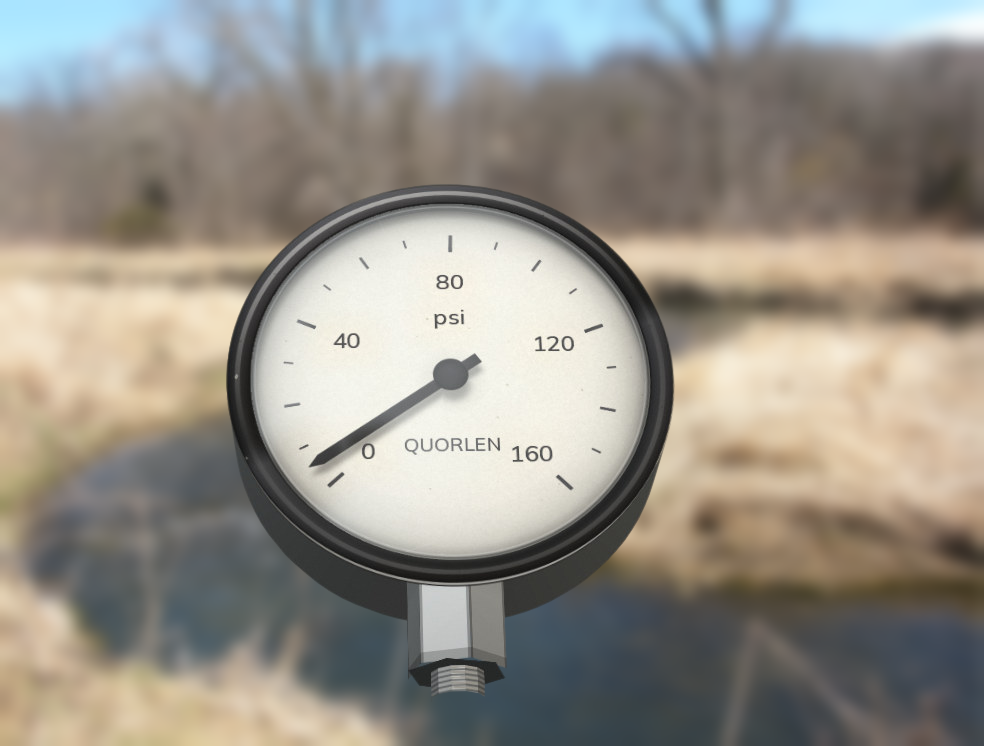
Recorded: 5 psi
